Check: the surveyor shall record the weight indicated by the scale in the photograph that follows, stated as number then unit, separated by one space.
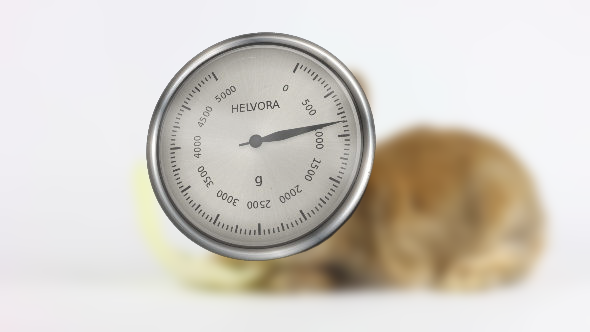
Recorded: 850 g
